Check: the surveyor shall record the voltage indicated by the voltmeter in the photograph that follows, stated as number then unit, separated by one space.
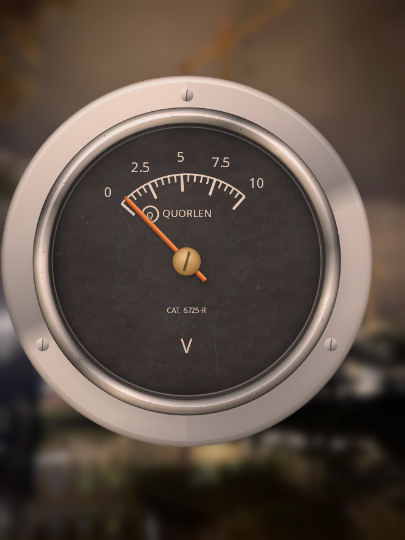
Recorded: 0.5 V
